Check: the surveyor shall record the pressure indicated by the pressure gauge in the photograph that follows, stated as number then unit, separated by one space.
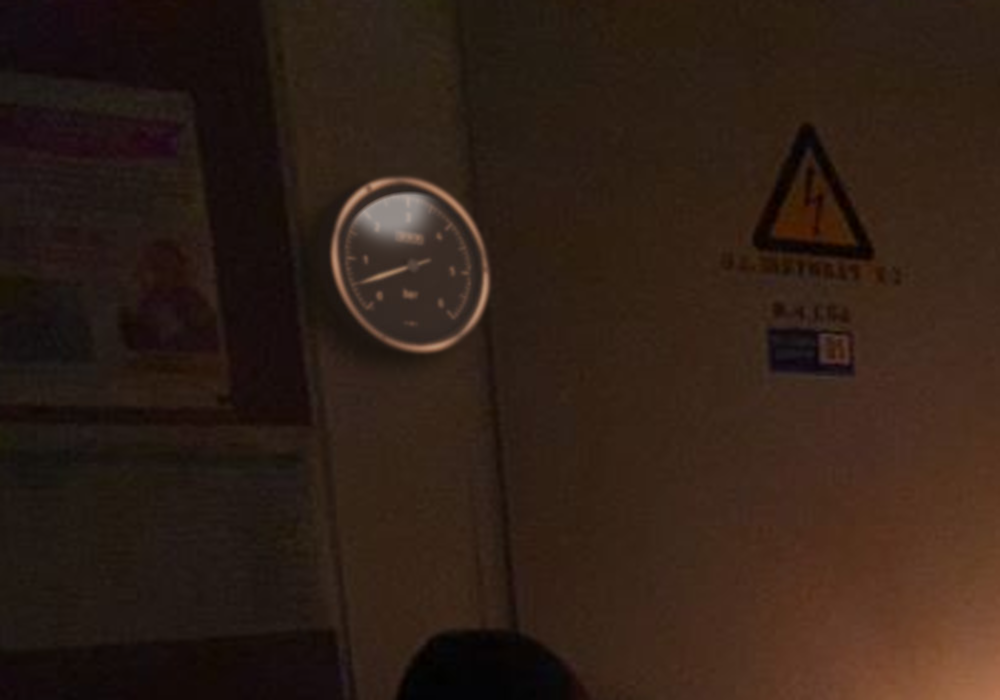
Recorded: 0.5 bar
